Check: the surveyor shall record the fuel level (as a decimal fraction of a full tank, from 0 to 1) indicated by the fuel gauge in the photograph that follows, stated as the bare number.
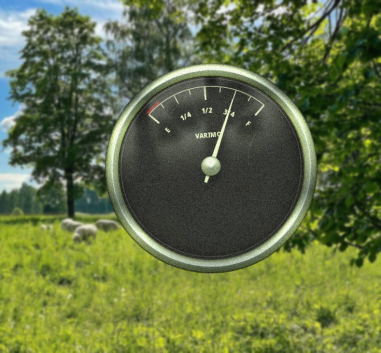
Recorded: 0.75
